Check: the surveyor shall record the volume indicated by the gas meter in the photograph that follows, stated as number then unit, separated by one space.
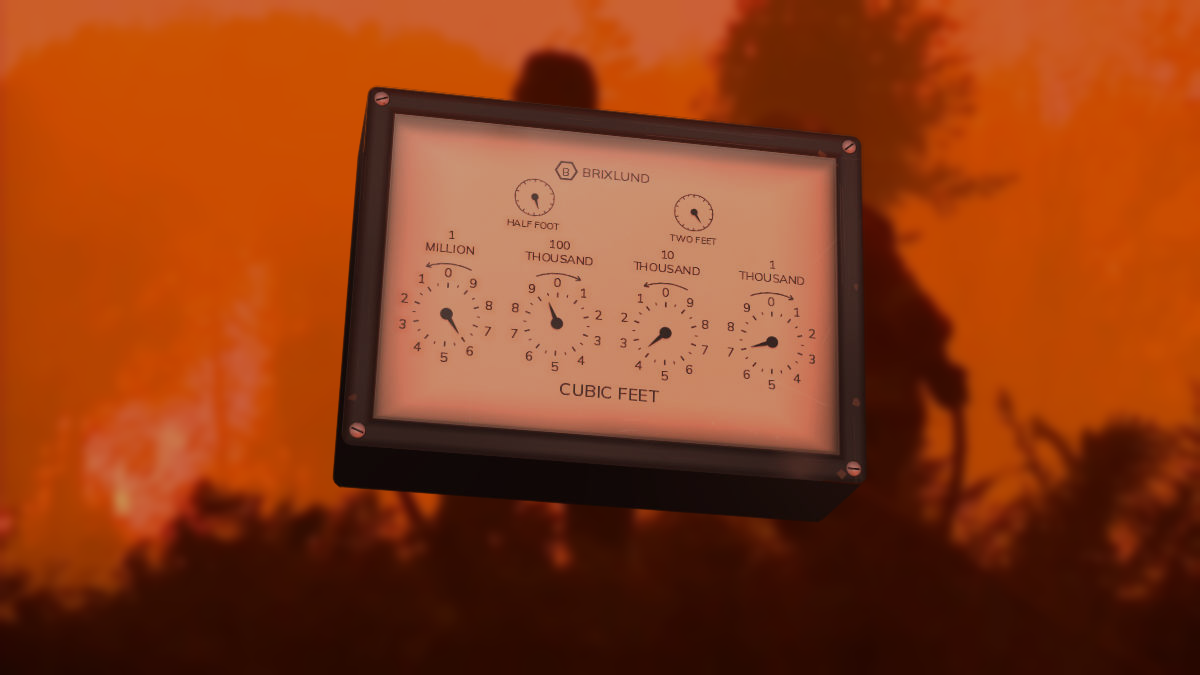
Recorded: 593700 ft³
